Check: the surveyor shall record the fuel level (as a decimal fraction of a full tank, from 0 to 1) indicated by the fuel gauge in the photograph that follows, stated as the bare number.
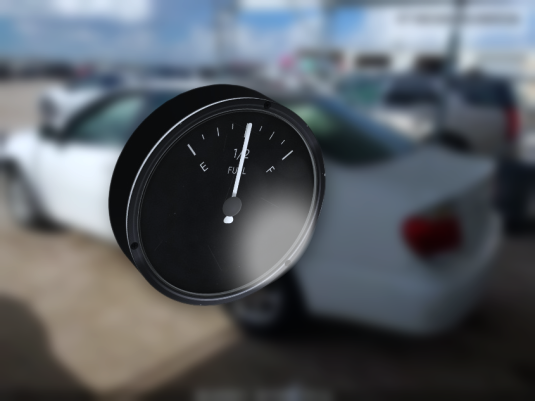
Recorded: 0.5
